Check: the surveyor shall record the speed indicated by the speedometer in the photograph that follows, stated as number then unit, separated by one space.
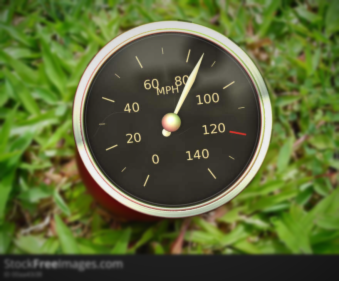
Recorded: 85 mph
